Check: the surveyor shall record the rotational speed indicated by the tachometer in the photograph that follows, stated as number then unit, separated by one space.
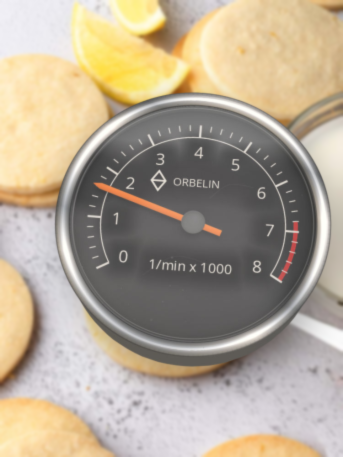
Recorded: 1600 rpm
